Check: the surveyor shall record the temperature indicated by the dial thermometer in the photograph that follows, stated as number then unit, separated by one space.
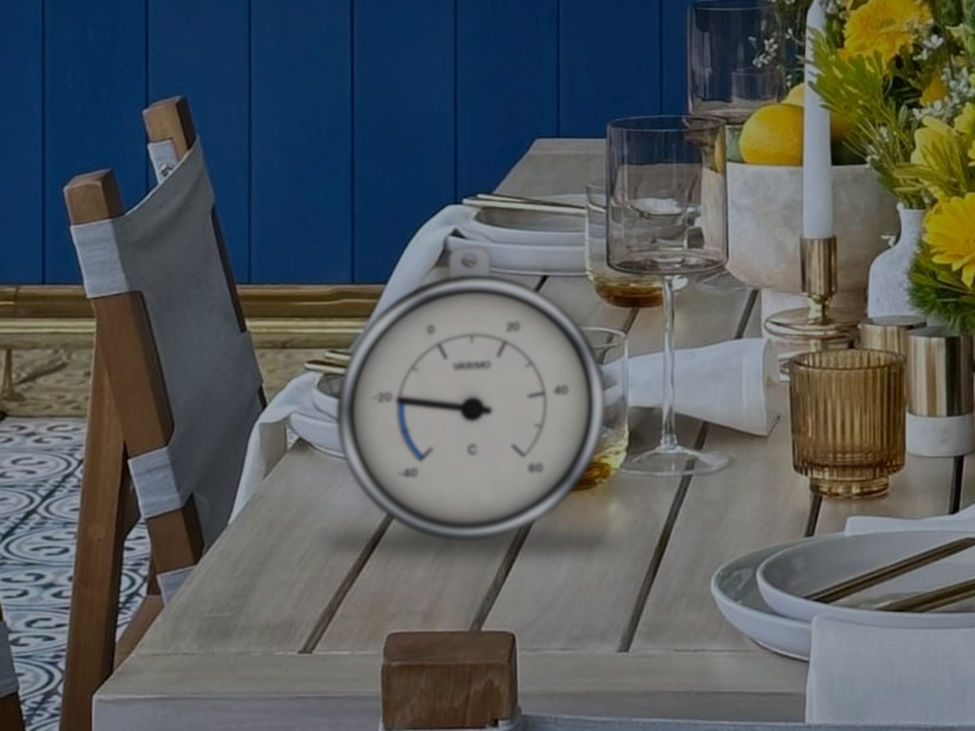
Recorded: -20 °C
